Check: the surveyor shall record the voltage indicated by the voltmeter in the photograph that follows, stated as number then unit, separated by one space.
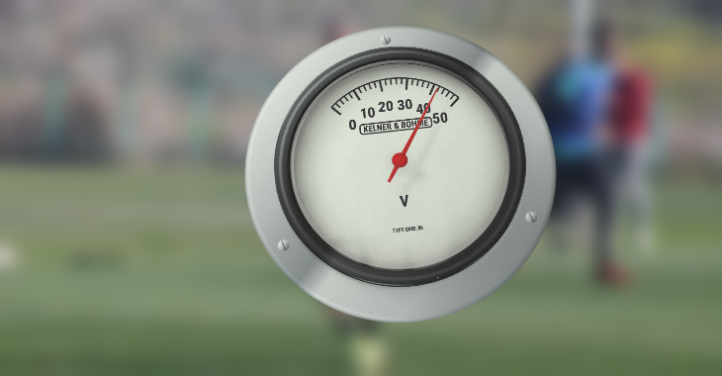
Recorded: 42 V
